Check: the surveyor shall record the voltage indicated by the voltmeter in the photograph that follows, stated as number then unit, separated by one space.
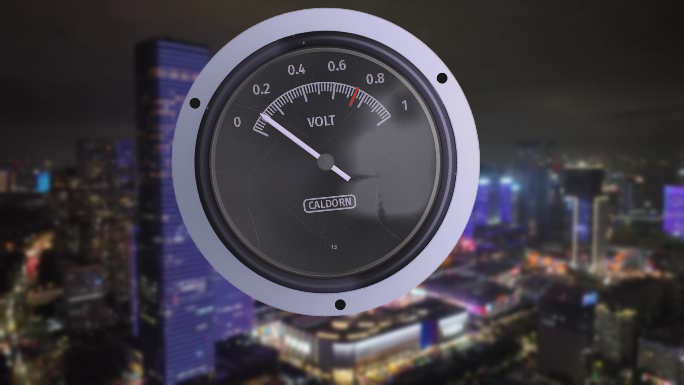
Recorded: 0.1 V
